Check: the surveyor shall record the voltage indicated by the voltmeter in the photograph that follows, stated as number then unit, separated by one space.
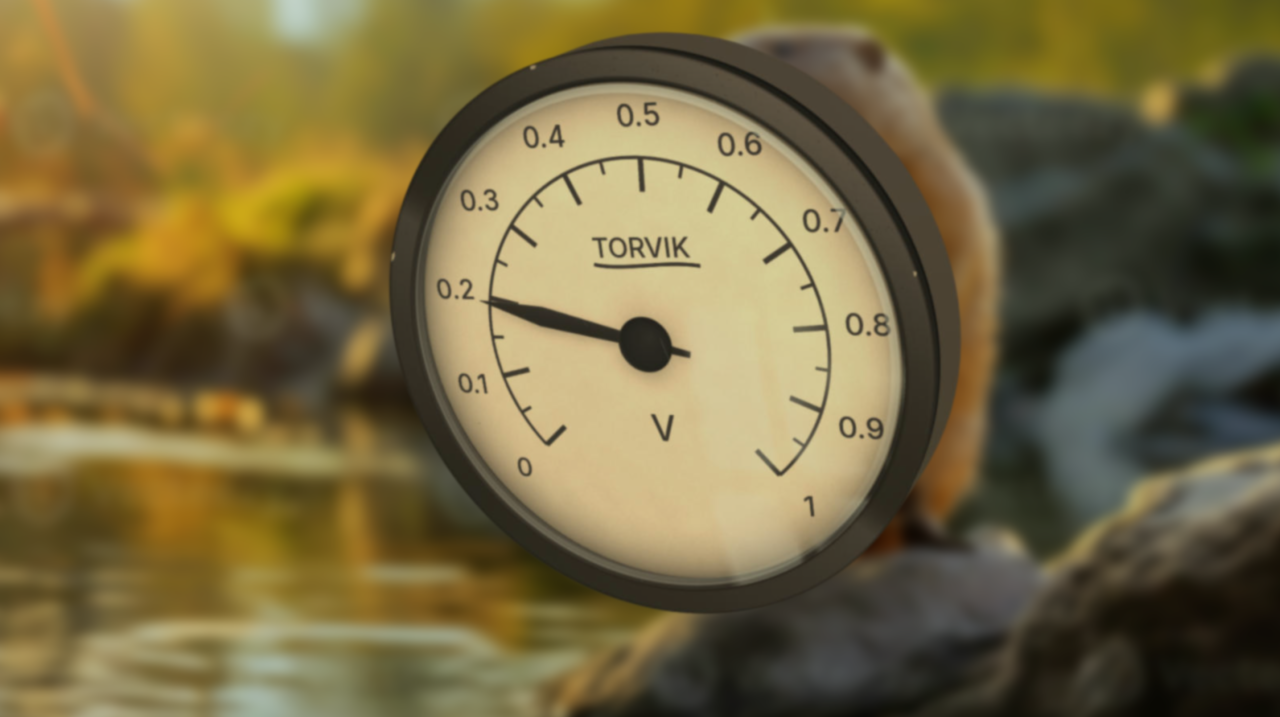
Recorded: 0.2 V
